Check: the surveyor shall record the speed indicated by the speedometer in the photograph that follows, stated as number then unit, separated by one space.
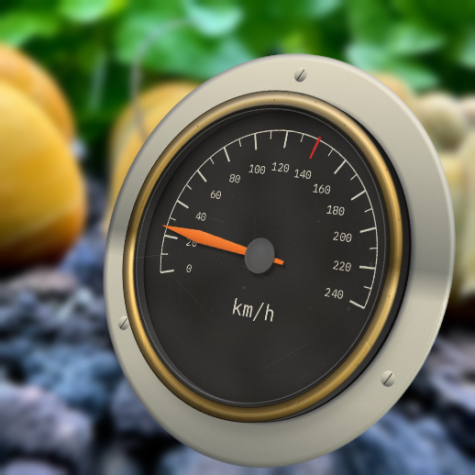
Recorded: 25 km/h
